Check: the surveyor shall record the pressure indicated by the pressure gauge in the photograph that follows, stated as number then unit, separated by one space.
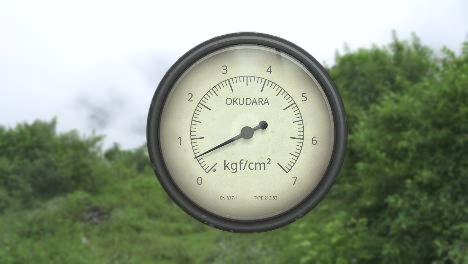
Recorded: 0.5 kg/cm²
